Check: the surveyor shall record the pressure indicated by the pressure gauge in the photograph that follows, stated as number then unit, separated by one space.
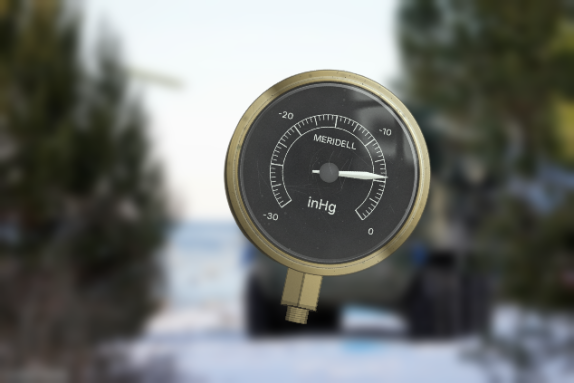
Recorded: -5.5 inHg
